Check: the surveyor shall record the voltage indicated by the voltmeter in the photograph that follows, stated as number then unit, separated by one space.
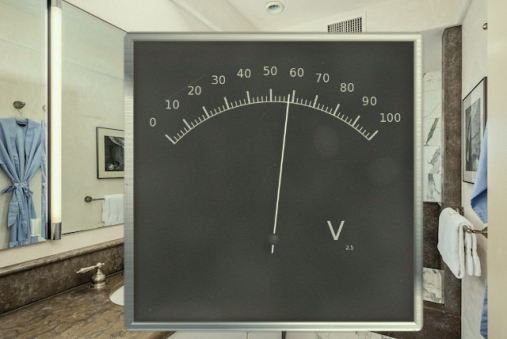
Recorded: 58 V
